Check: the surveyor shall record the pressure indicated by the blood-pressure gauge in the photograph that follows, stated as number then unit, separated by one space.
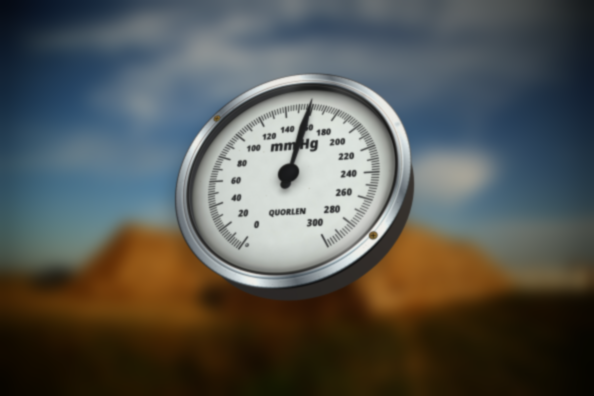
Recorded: 160 mmHg
